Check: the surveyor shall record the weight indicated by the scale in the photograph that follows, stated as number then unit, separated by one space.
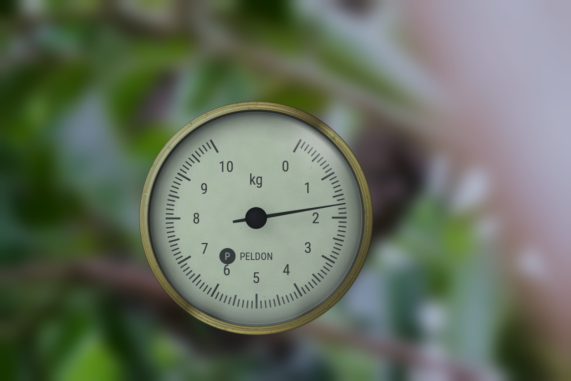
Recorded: 1.7 kg
